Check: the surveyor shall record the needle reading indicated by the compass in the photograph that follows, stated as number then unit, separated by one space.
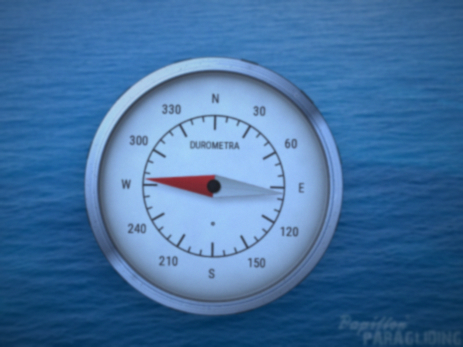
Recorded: 275 °
